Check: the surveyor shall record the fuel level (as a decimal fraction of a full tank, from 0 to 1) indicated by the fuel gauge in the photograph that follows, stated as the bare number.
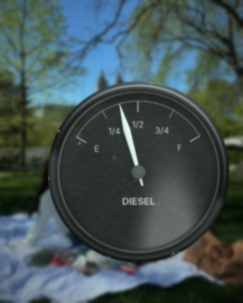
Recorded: 0.375
